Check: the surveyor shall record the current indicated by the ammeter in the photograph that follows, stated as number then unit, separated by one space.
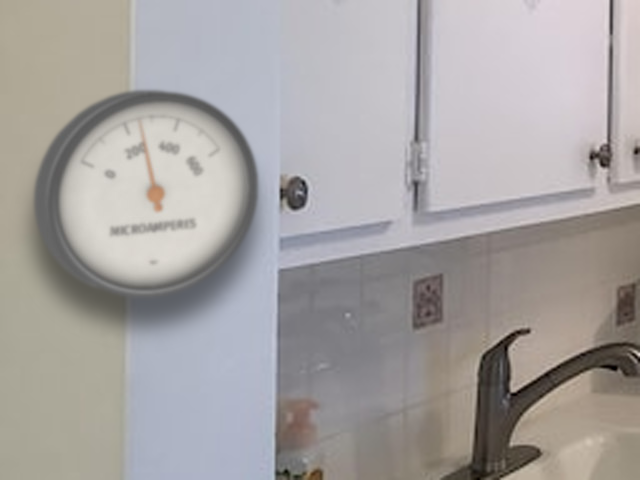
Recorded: 250 µA
